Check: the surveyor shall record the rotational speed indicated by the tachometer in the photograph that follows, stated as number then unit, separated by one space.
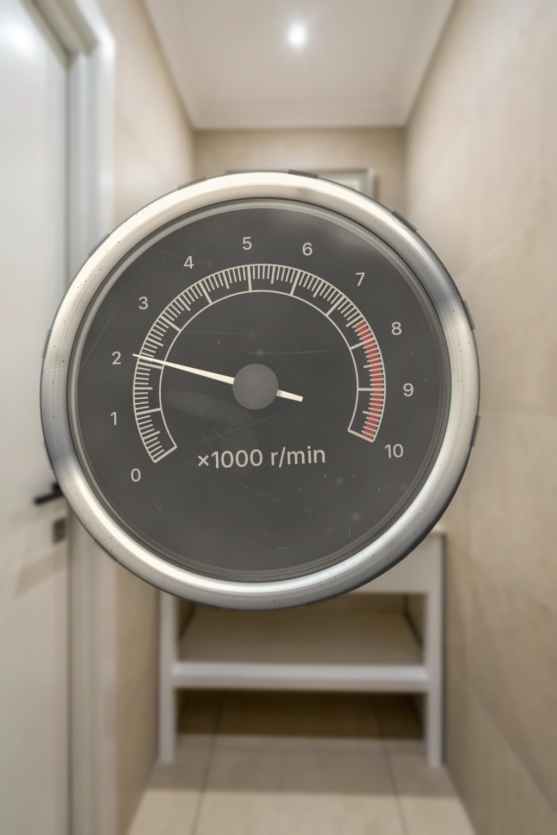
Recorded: 2100 rpm
